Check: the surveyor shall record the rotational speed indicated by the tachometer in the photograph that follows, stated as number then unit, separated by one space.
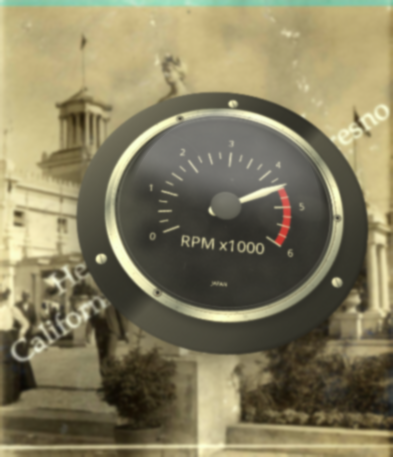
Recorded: 4500 rpm
